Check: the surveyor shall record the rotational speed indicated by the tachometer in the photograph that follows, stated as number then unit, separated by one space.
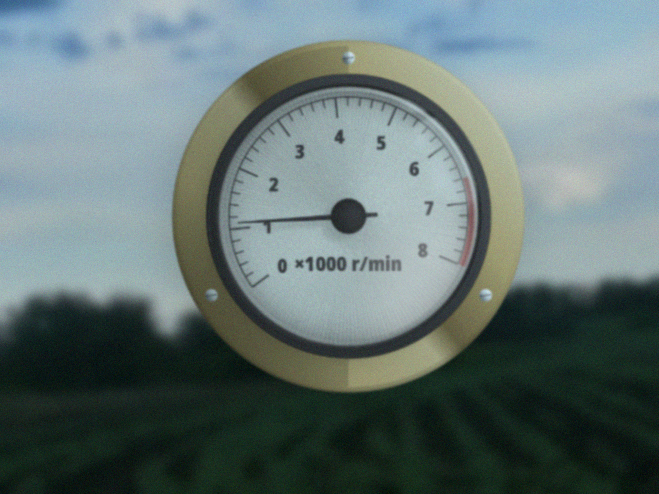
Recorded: 1100 rpm
